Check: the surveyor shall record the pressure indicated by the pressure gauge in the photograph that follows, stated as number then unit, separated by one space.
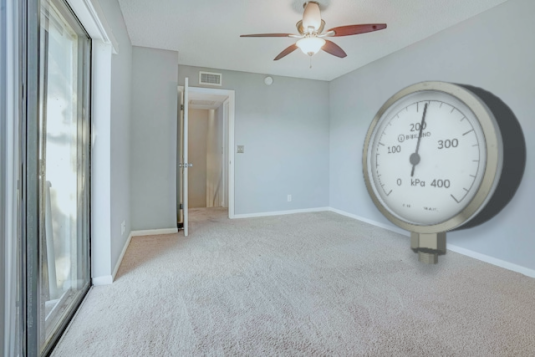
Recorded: 220 kPa
